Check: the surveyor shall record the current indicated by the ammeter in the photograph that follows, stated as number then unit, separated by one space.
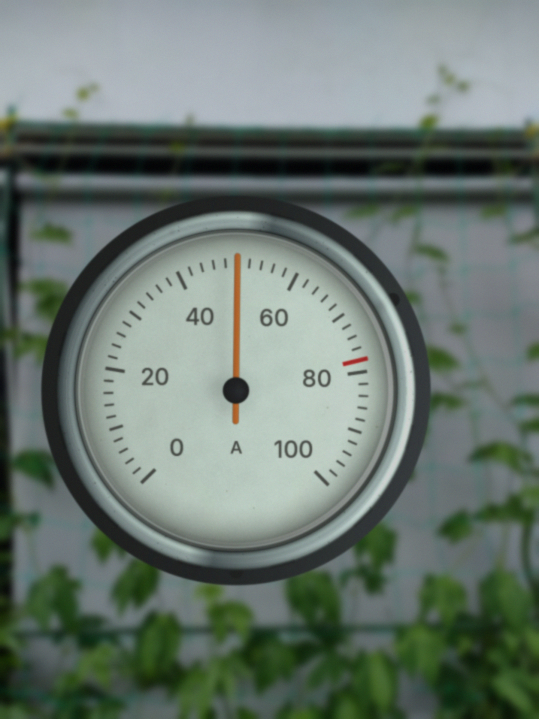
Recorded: 50 A
